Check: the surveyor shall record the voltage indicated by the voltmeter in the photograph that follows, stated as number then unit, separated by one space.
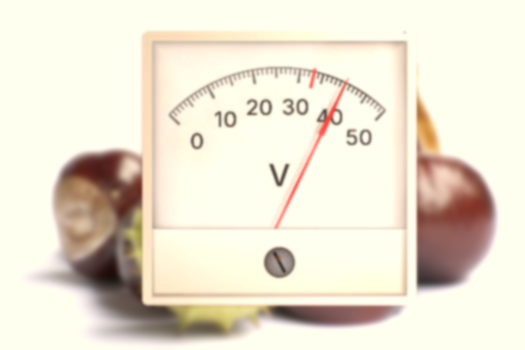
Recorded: 40 V
